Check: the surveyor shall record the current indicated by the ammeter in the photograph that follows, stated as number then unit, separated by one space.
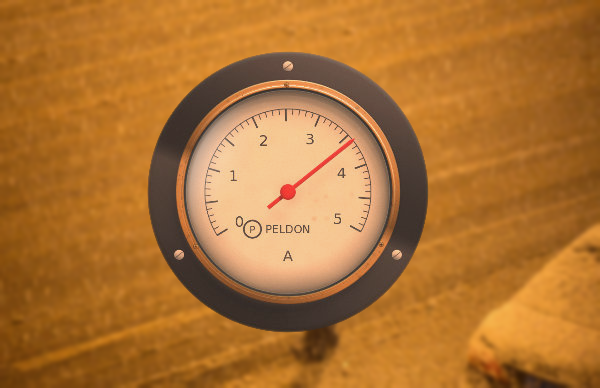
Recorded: 3.6 A
